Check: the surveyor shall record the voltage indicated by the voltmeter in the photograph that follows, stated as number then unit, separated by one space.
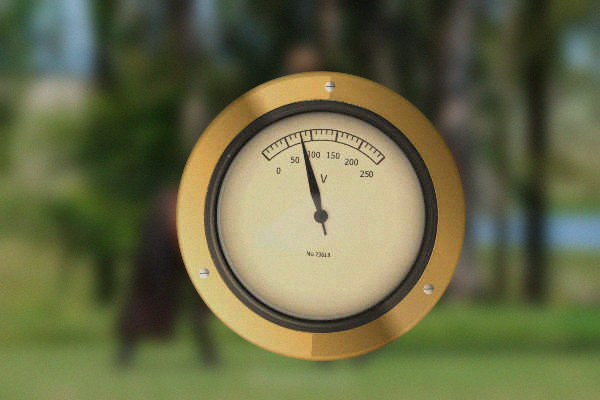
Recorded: 80 V
